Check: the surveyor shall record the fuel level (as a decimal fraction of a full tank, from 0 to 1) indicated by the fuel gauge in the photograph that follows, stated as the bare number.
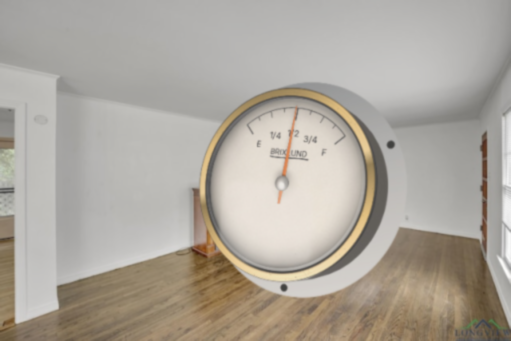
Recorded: 0.5
